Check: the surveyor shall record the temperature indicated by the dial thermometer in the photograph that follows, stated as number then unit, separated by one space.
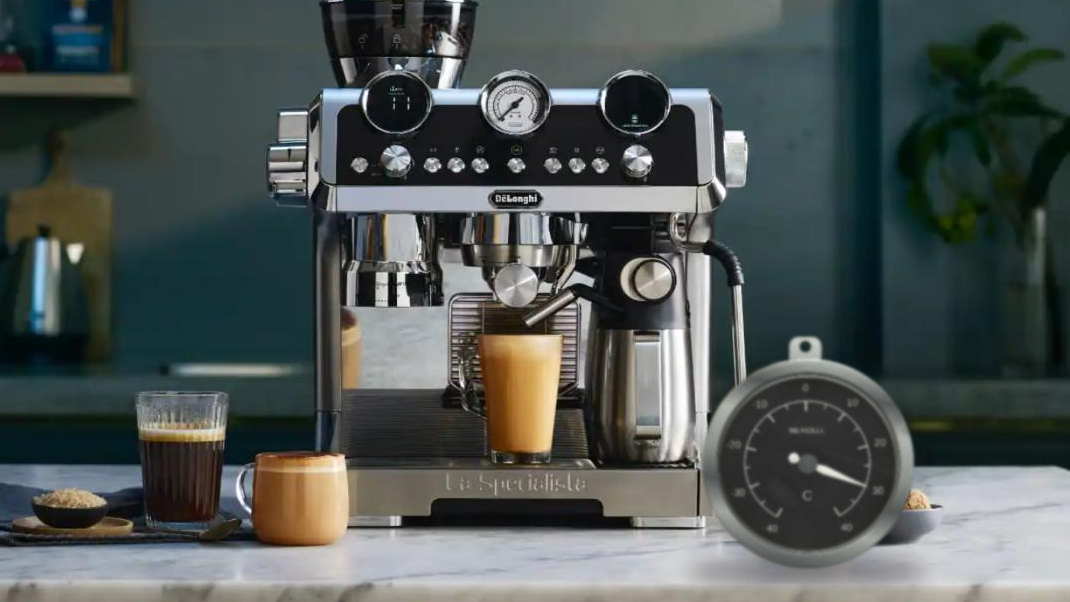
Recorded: 30 °C
